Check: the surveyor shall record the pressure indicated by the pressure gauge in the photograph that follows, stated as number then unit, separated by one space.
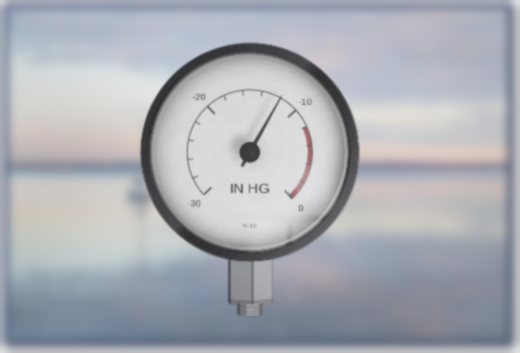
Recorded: -12 inHg
